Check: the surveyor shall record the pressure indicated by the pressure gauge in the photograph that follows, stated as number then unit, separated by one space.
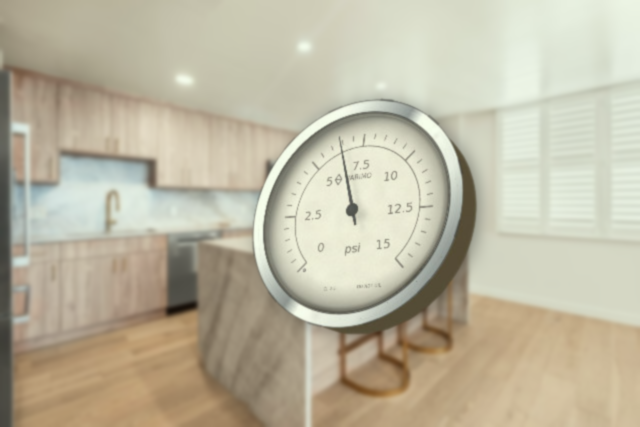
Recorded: 6.5 psi
